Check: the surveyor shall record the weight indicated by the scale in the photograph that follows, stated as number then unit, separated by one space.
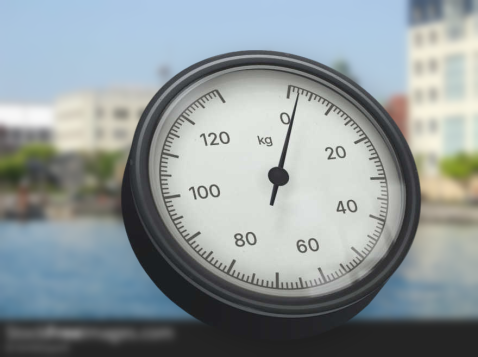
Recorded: 2 kg
